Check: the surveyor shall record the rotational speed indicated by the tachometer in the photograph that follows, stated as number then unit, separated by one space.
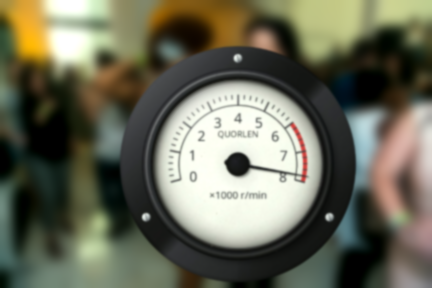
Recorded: 7800 rpm
